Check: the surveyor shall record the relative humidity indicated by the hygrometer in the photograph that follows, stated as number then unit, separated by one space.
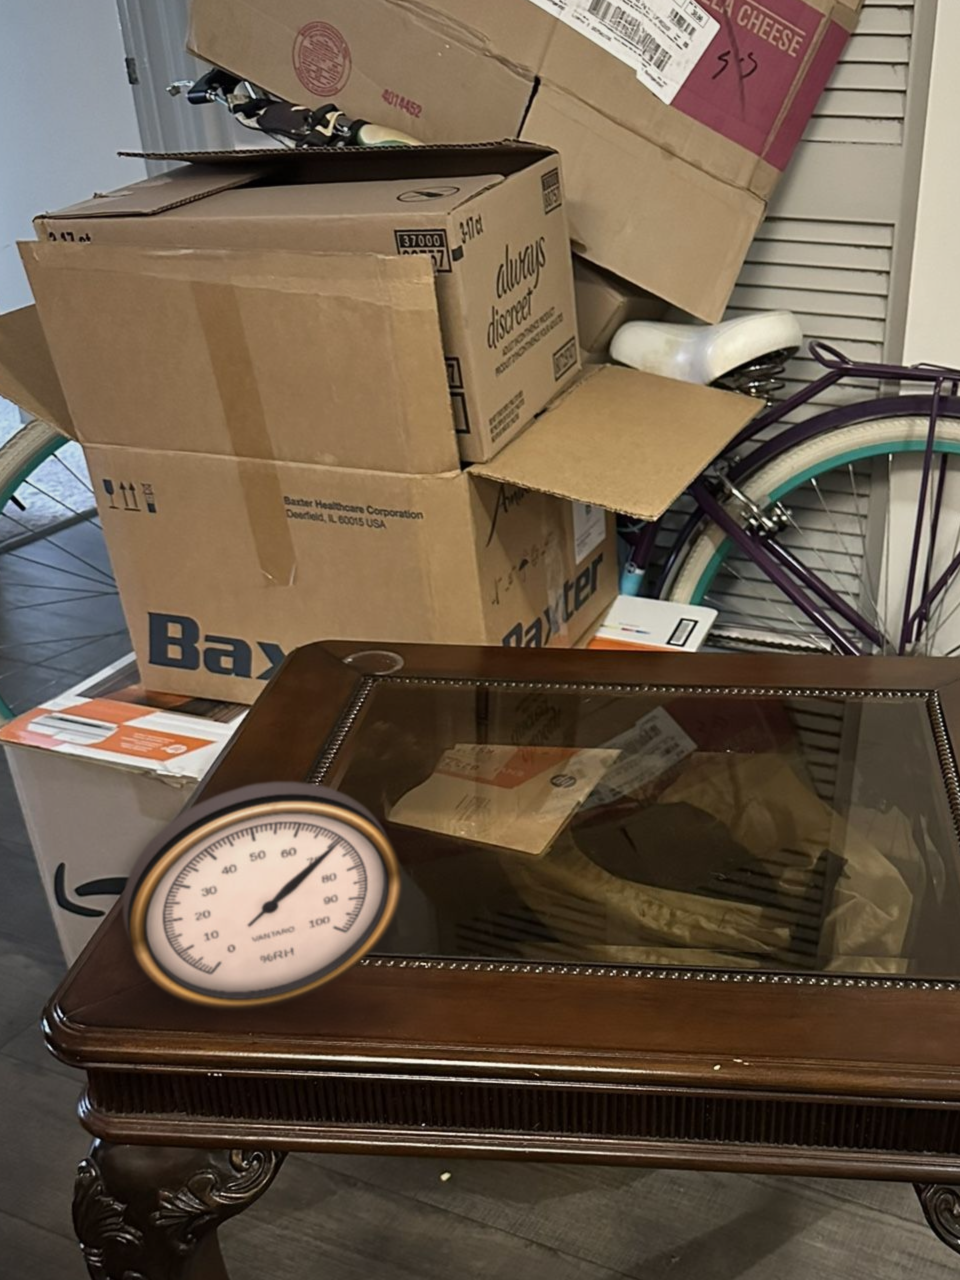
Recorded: 70 %
